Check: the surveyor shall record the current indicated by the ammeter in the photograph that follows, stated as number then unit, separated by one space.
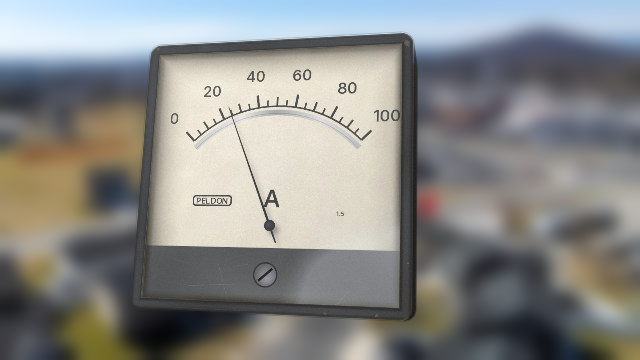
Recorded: 25 A
